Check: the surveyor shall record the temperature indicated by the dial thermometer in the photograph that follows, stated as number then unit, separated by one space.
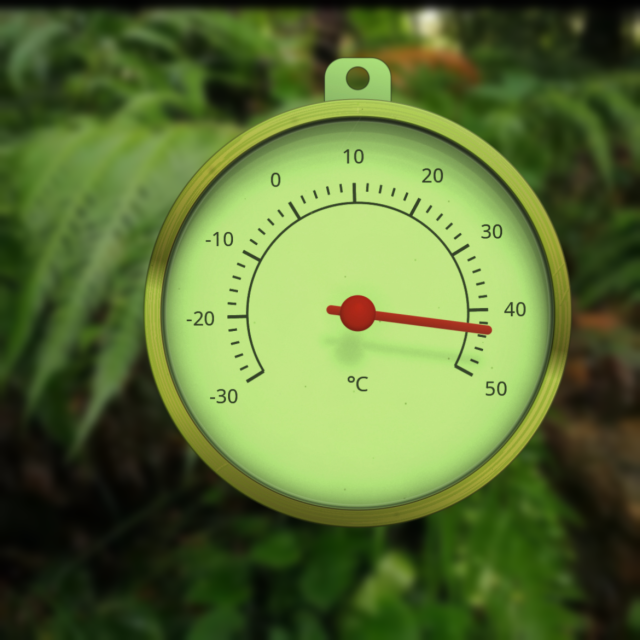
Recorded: 43 °C
